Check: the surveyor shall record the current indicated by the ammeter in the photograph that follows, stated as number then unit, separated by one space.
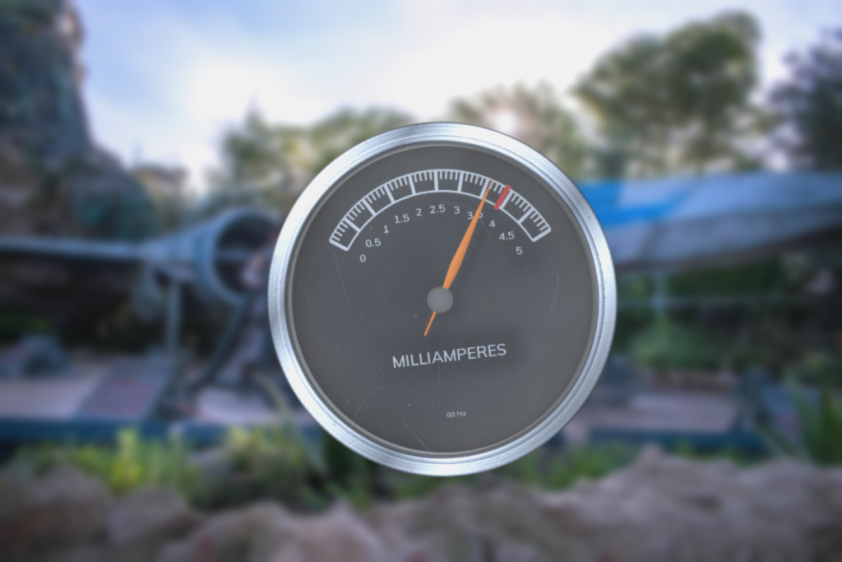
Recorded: 3.6 mA
